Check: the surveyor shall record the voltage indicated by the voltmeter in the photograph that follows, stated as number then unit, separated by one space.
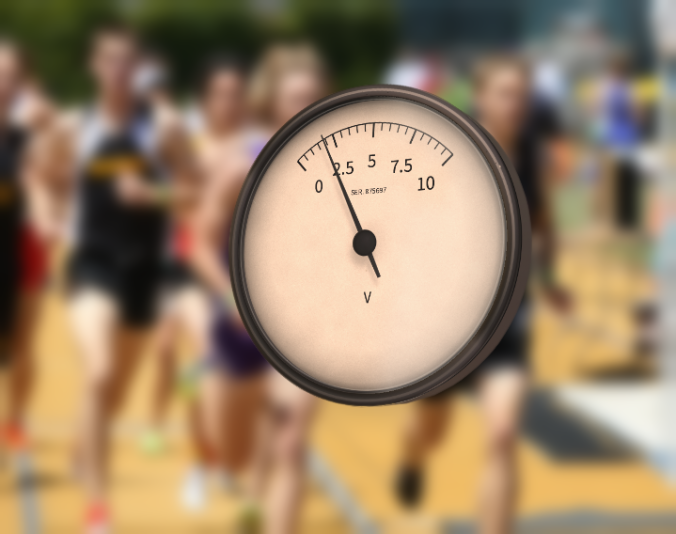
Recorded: 2 V
